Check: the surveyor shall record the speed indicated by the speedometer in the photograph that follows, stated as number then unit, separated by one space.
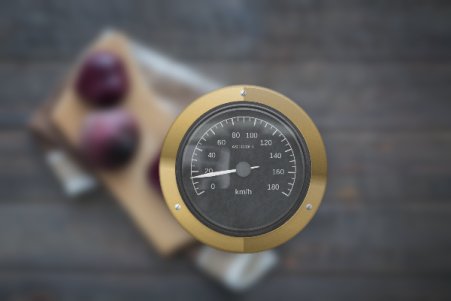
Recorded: 15 km/h
